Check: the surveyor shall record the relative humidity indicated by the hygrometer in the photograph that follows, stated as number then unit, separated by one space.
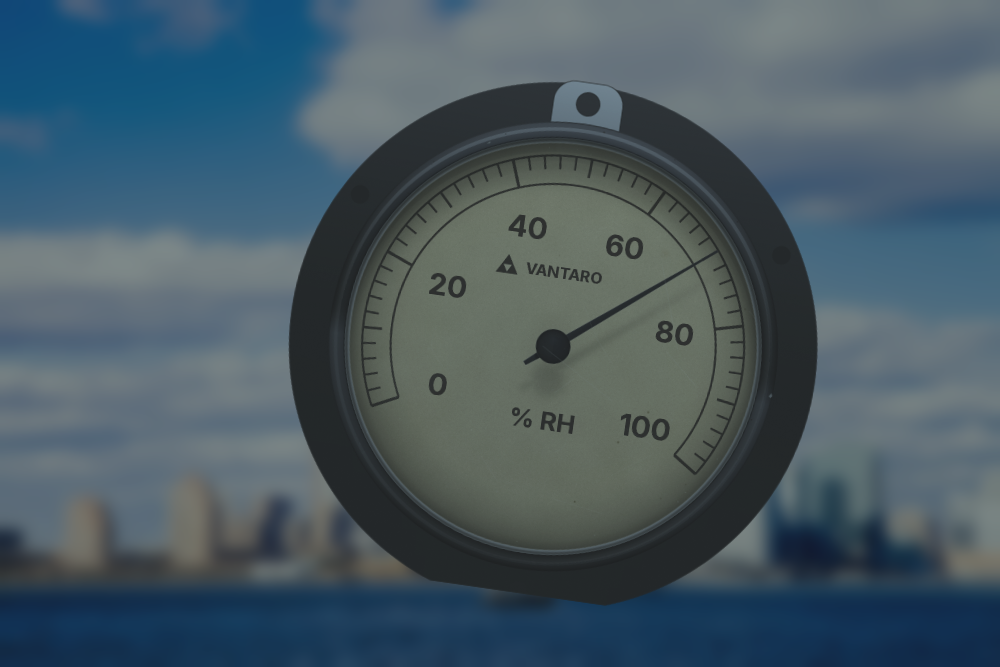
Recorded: 70 %
